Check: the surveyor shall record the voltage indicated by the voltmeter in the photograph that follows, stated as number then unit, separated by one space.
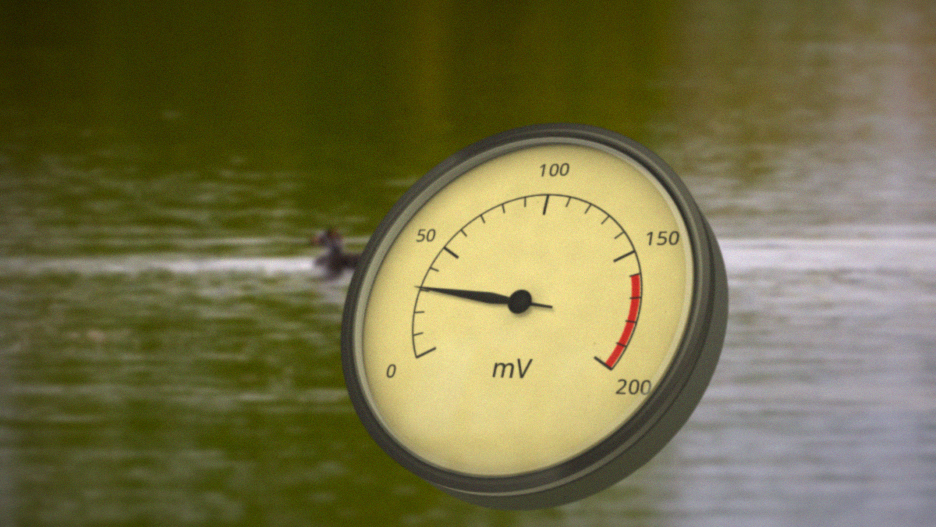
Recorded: 30 mV
